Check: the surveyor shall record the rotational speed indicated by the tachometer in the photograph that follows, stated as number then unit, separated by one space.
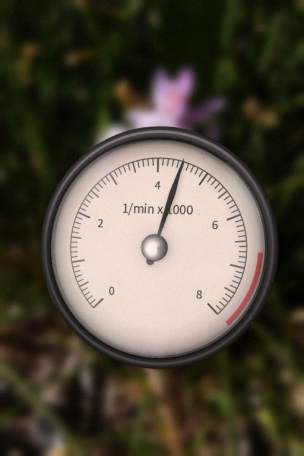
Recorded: 4500 rpm
